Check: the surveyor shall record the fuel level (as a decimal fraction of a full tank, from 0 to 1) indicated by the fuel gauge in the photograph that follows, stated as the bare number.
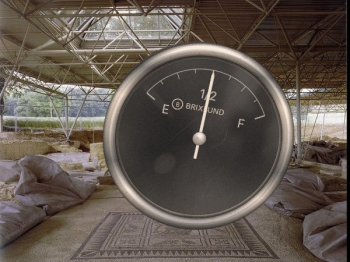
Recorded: 0.5
